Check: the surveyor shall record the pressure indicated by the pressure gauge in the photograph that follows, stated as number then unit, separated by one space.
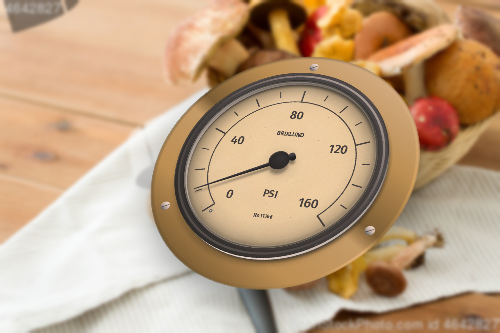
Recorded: 10 psi
